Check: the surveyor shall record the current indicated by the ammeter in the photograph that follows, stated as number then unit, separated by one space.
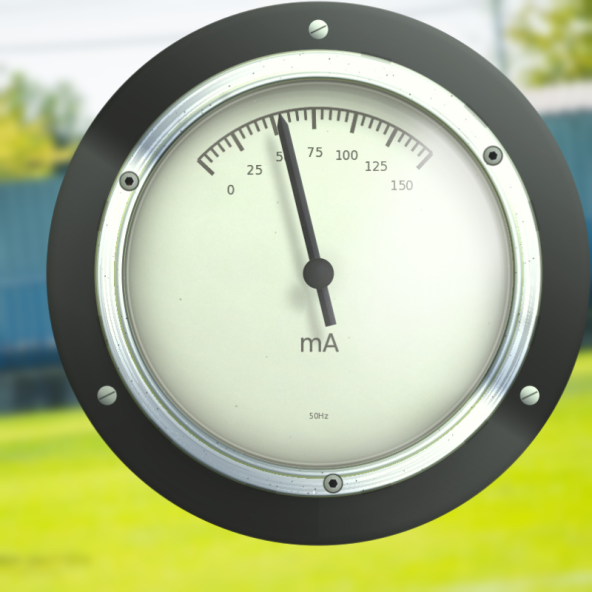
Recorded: 55 mA
